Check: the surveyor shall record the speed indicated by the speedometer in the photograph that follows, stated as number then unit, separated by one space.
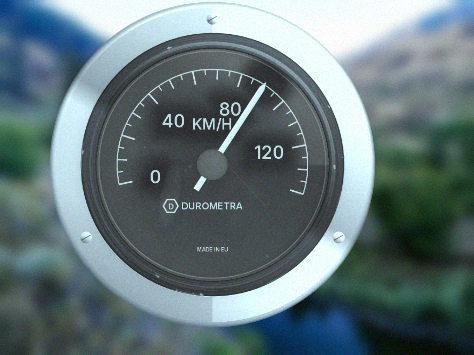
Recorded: 90 km/h
